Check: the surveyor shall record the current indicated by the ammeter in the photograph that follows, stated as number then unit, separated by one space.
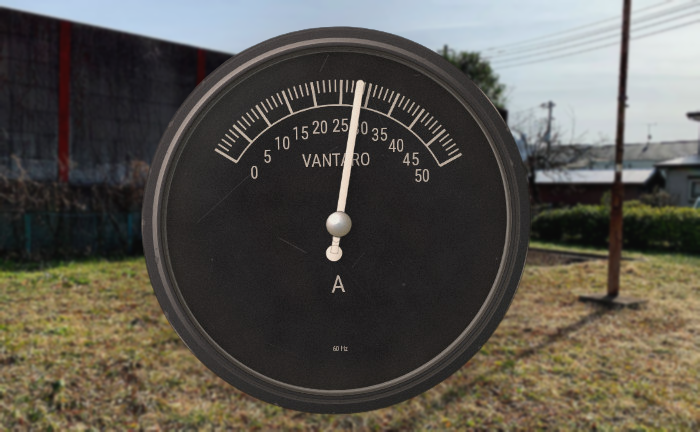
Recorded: 28 A
